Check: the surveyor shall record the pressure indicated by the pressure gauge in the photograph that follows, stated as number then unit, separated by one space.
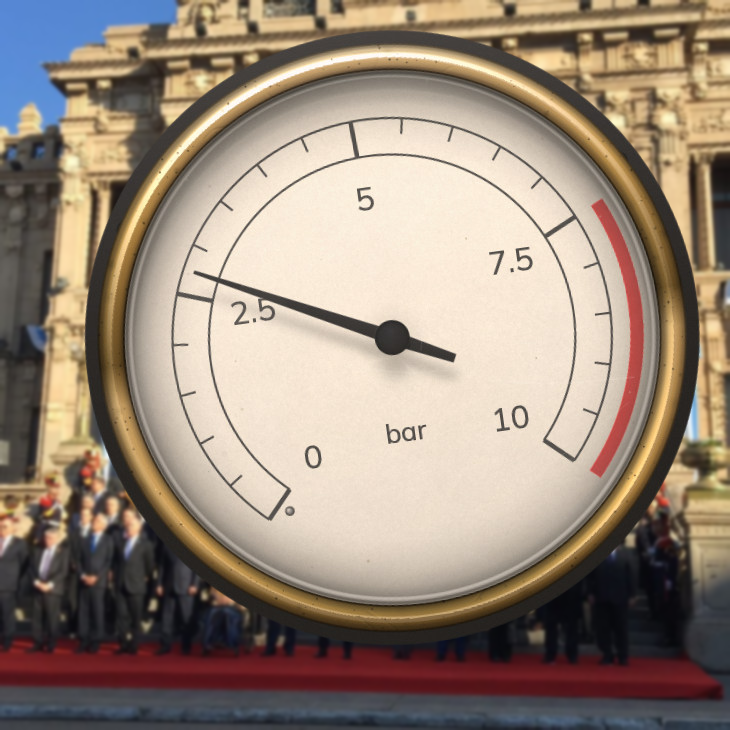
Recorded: 2.75 bar
